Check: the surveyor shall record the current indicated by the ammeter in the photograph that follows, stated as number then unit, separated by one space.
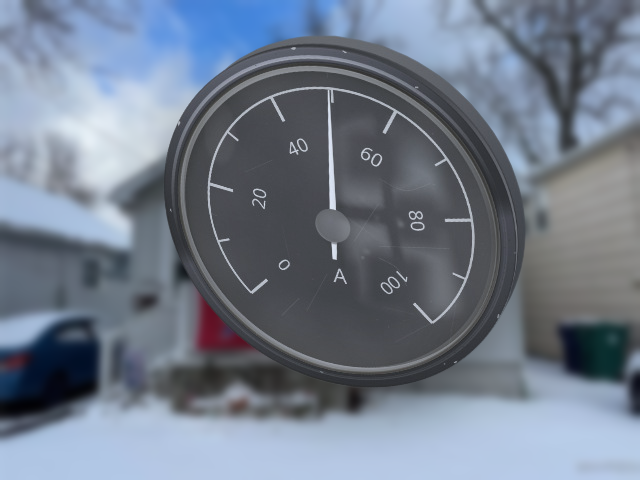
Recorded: 50 A
